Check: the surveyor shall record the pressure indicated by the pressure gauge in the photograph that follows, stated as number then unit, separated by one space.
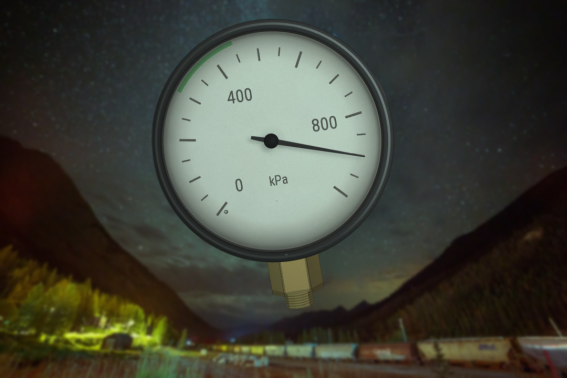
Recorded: 900 kPa
